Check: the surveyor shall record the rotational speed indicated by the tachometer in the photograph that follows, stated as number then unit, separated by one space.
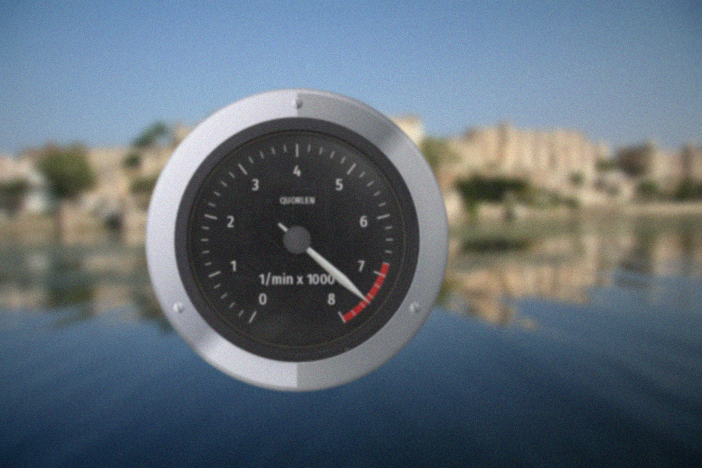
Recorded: 7500 rpm
